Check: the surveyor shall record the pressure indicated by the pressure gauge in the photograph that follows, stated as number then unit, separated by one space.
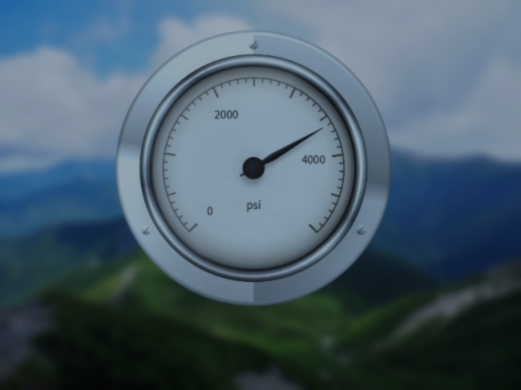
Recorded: 3600 psi
